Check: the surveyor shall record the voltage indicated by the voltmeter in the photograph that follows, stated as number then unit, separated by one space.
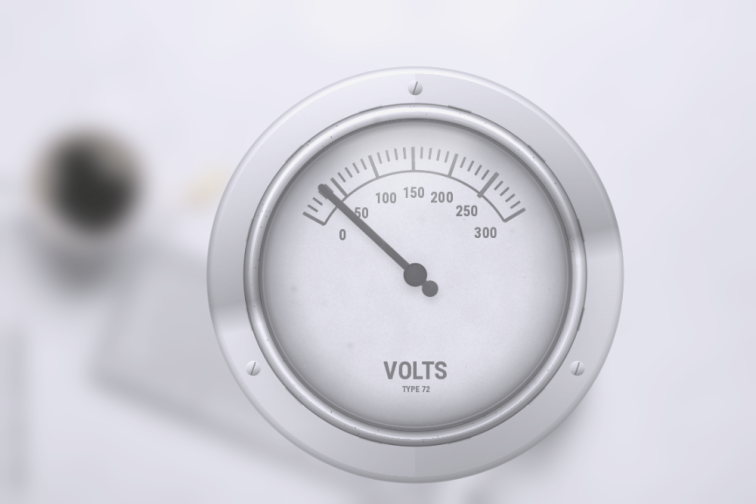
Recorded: 35 V
